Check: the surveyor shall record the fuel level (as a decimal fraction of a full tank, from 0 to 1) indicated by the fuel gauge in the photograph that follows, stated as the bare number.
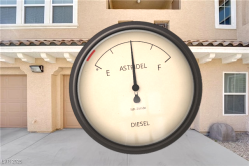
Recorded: 0.5
